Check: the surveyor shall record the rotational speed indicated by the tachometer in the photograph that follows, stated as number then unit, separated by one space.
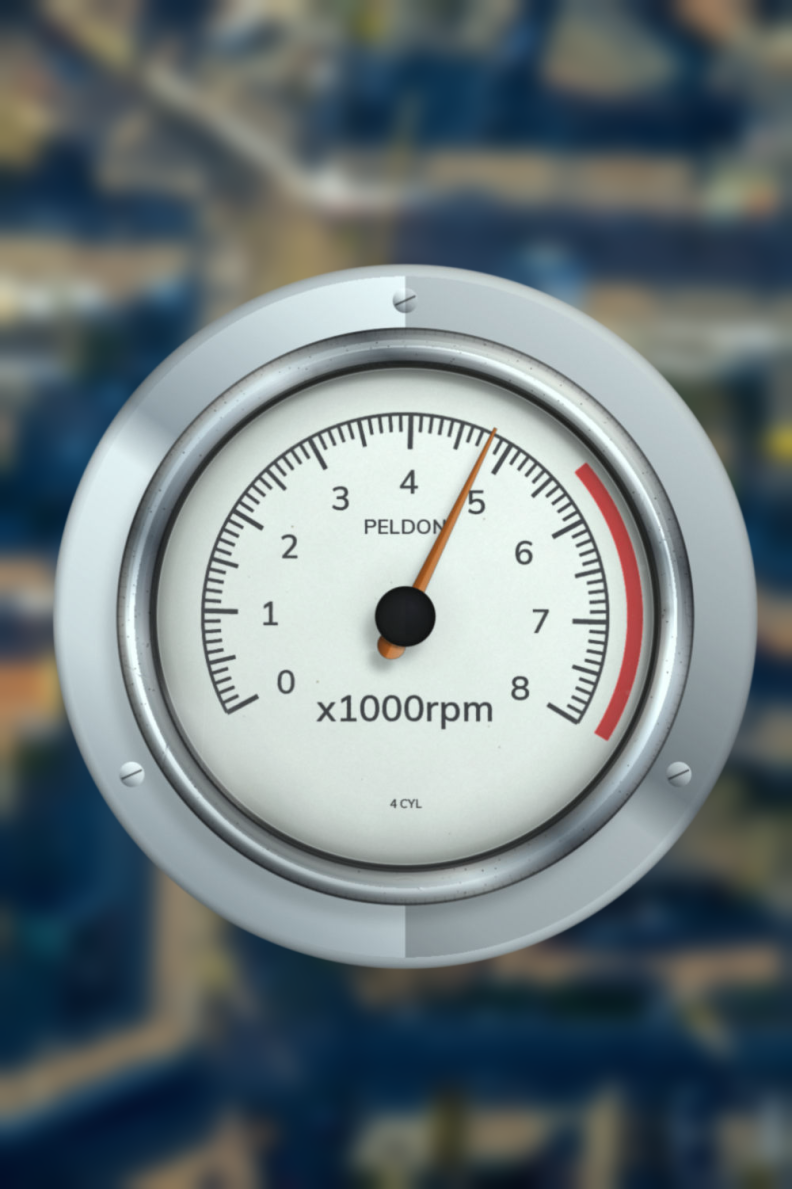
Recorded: 4800 rpm
